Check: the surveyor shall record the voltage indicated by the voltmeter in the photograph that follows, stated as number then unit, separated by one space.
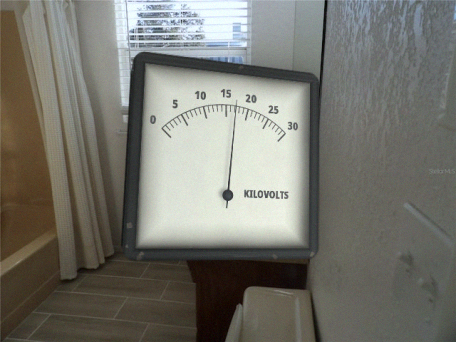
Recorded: 17 kV
